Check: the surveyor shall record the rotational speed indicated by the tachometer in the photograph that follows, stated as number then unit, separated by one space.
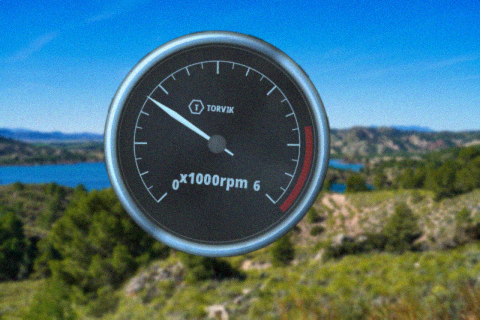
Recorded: 1750 rpm
